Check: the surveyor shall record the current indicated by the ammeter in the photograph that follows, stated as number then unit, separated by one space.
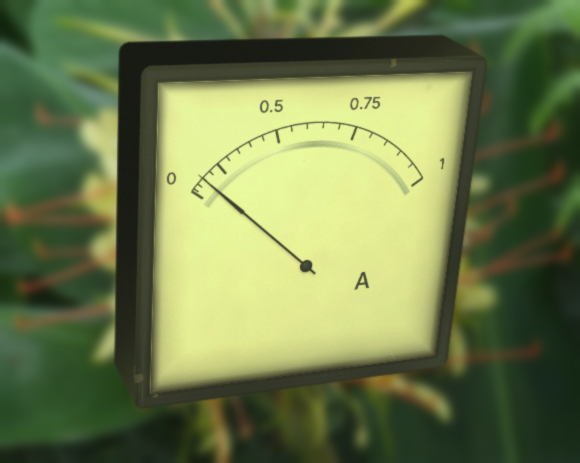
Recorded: 0.15 A
